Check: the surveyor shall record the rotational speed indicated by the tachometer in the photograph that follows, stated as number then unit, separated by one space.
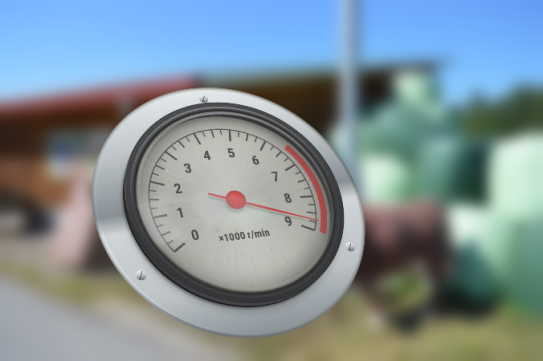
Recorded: 8750 rpm
